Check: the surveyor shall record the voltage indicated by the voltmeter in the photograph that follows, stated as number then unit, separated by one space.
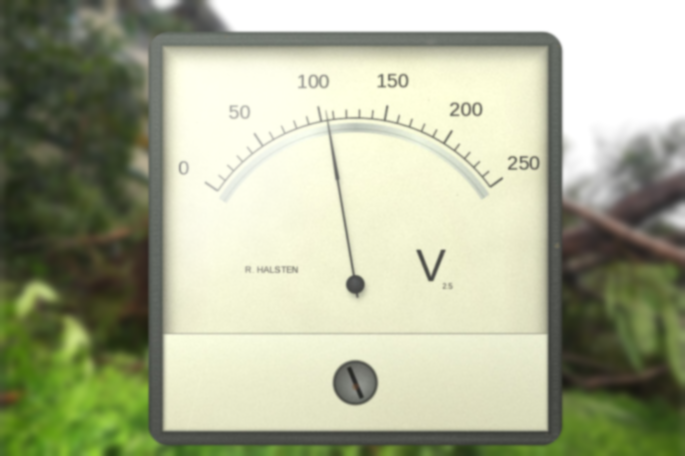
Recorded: 105 V
